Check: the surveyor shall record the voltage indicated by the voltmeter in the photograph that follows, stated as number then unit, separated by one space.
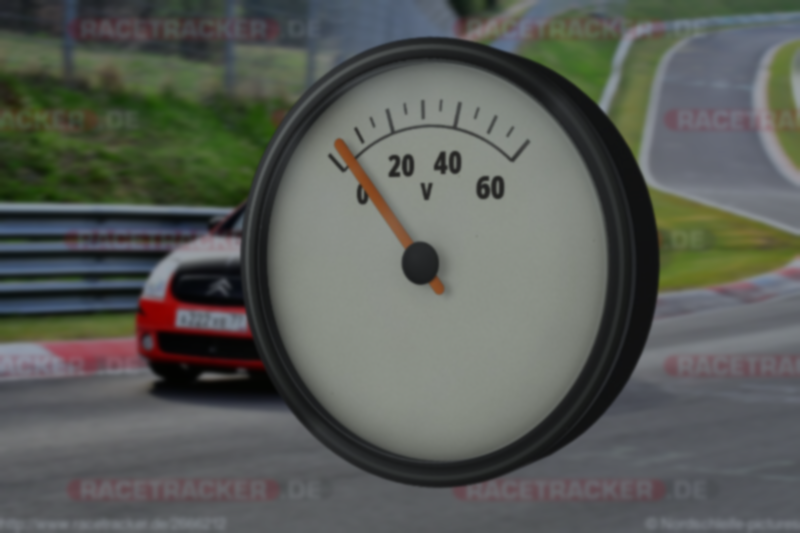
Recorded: 5 V
